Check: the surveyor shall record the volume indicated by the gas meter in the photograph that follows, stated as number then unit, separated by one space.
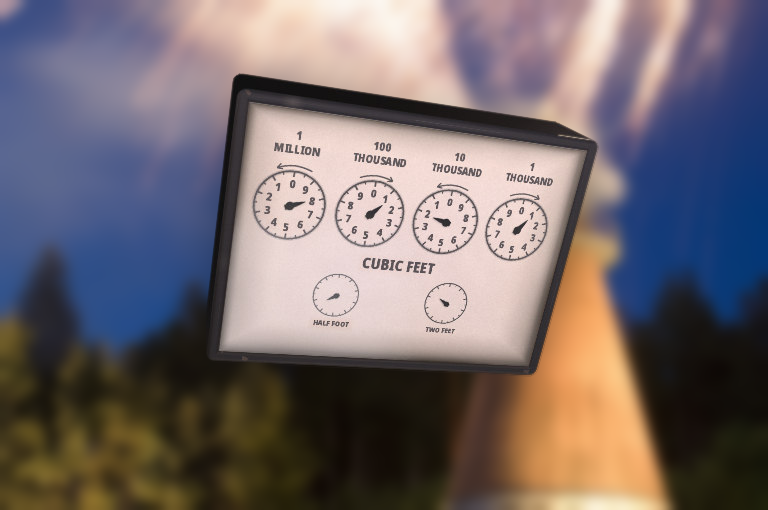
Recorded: 812100 ft³
